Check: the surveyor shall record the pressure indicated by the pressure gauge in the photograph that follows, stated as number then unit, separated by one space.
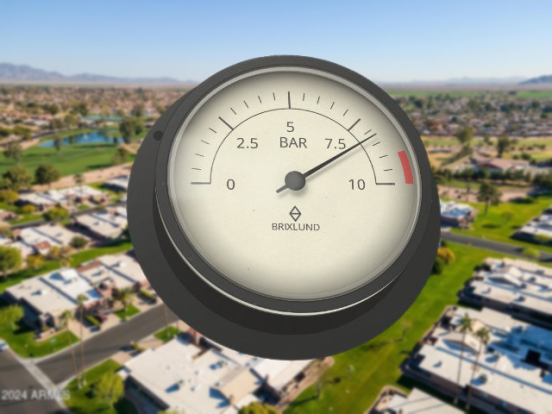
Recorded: 8.25 bar
